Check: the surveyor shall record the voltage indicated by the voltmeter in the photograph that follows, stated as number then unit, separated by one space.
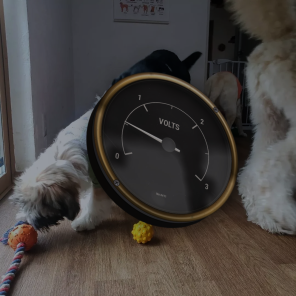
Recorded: 0.5 V
